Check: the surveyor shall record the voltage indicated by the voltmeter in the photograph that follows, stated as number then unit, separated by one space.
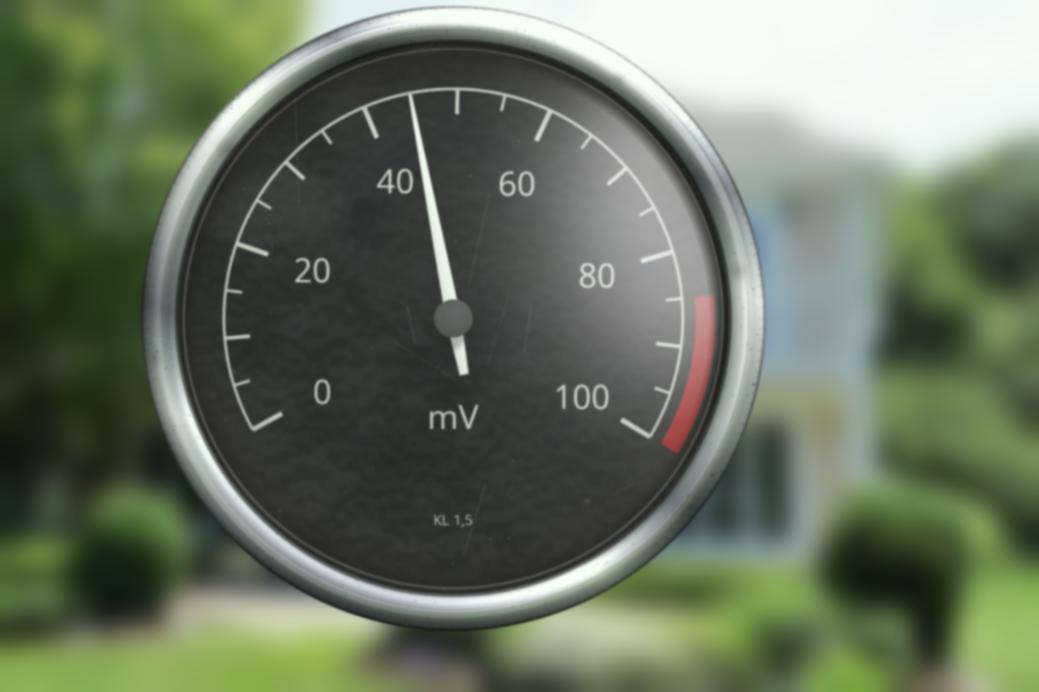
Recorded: 45 mV
